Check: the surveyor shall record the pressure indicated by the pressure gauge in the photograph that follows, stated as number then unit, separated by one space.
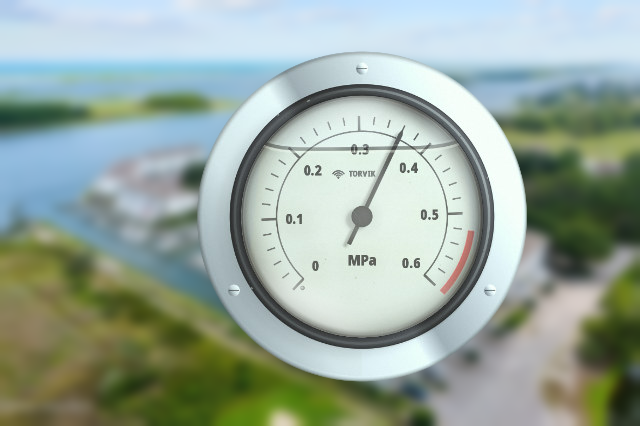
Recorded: 0.36 MPa
